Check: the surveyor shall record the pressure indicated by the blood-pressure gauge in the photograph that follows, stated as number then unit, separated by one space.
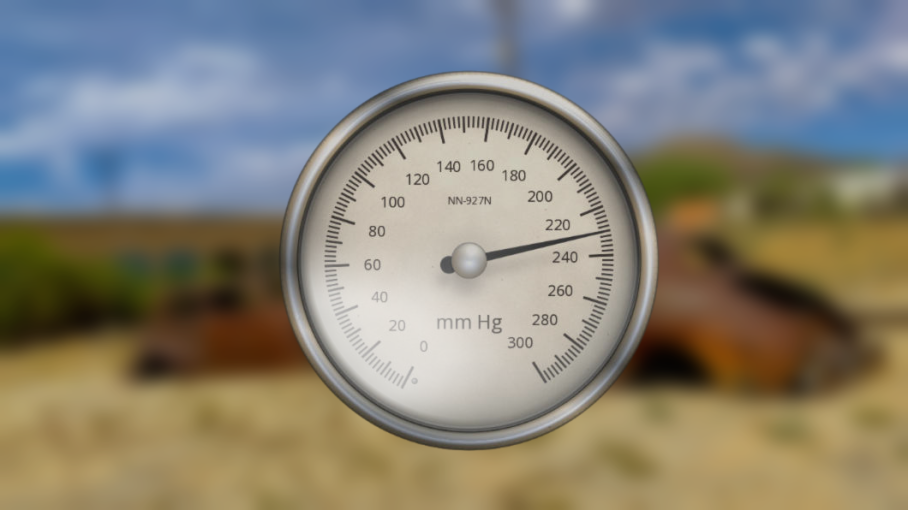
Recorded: 230 mmHg
